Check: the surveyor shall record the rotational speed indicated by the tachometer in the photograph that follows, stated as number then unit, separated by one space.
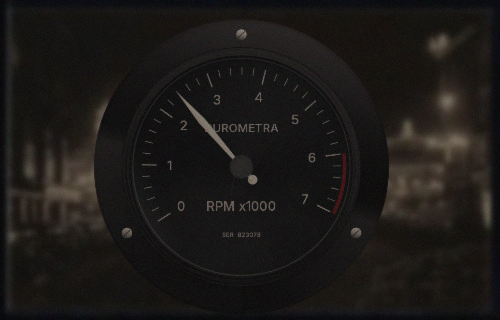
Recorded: 2400 rpm
